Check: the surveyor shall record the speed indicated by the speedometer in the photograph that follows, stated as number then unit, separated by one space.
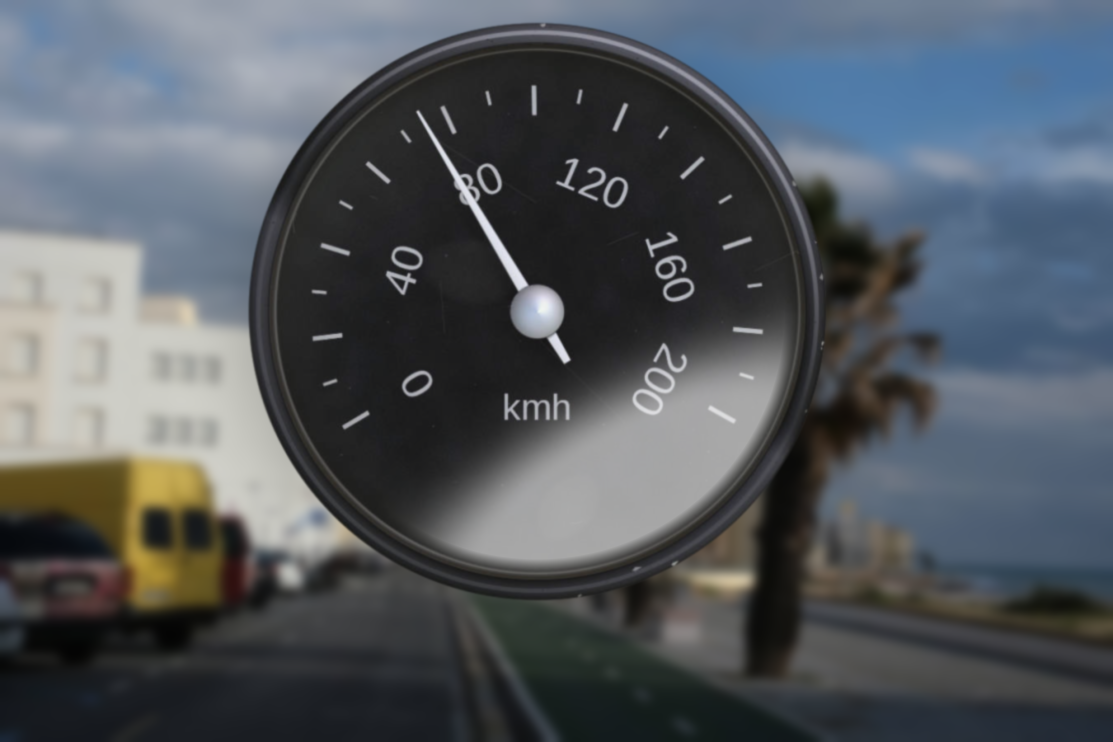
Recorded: 75 km/h
